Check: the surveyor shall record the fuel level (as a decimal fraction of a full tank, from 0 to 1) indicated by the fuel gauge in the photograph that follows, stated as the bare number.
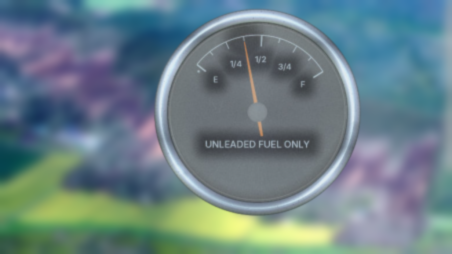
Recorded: 0.375
